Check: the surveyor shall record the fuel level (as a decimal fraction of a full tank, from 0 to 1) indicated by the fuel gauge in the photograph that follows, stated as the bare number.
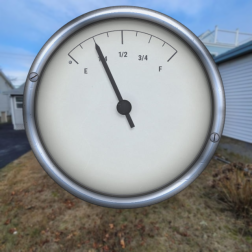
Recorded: 0.25
